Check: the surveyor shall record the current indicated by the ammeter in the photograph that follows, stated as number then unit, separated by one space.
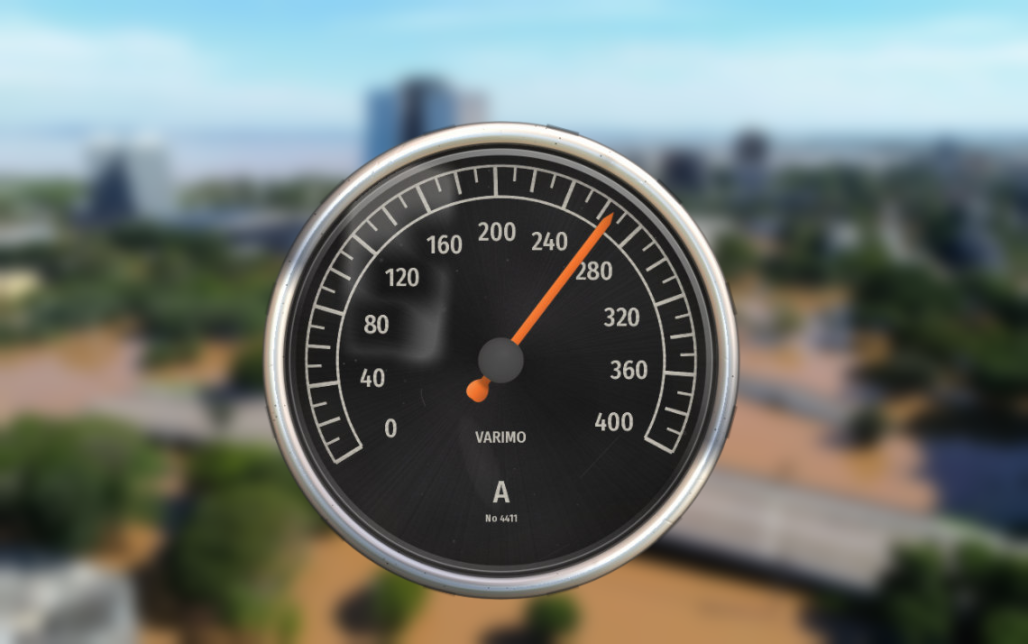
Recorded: 265 A
